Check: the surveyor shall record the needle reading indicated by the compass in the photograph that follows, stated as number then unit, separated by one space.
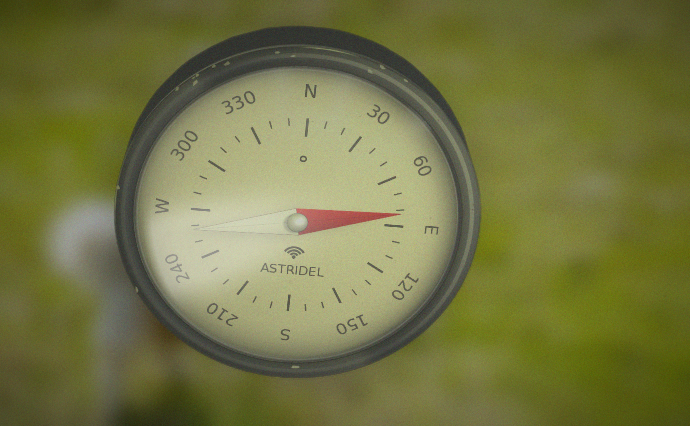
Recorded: 80 °
